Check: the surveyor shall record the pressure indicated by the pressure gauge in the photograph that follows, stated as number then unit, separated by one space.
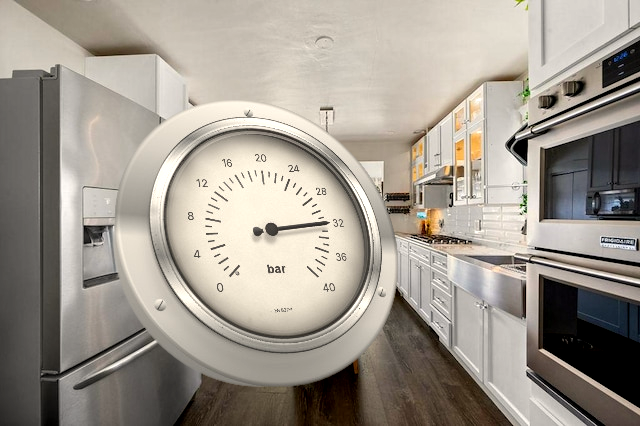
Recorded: 32 bar
